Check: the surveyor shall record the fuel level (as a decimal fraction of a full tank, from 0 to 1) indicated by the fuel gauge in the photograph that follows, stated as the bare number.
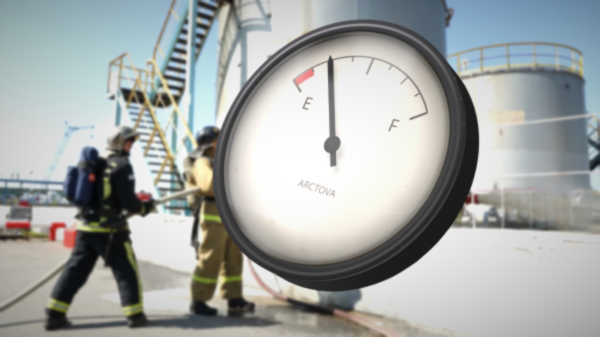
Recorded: 0.25
